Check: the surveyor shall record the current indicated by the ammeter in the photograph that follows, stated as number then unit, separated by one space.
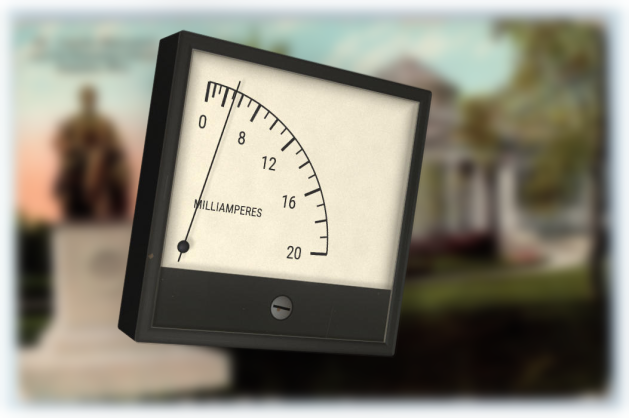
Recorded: 5 mA
